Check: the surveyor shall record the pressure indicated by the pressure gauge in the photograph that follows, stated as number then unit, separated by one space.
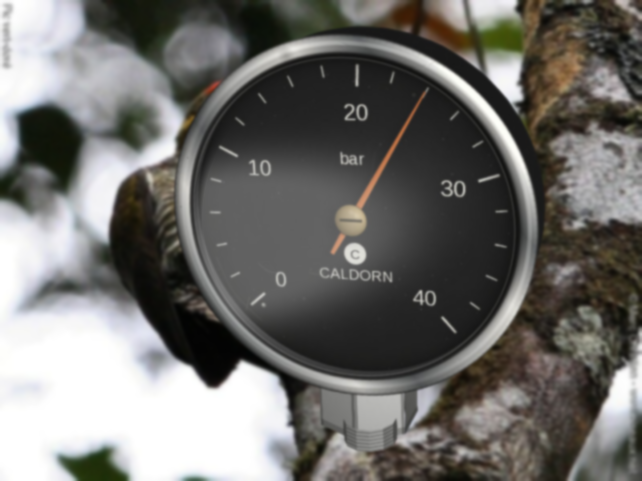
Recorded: 24 bar
